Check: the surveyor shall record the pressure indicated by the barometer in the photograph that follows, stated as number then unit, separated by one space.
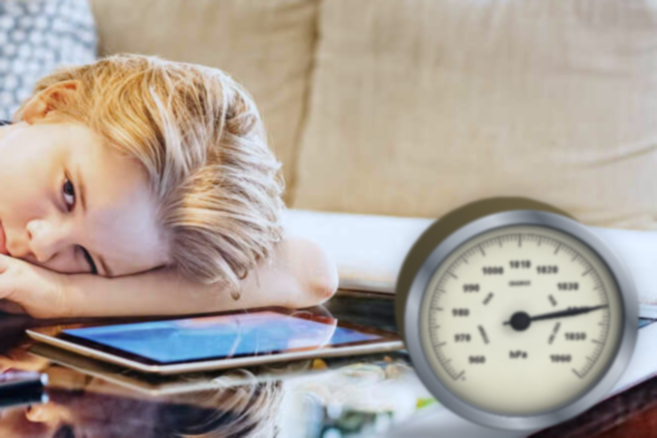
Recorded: 1040 hPa
